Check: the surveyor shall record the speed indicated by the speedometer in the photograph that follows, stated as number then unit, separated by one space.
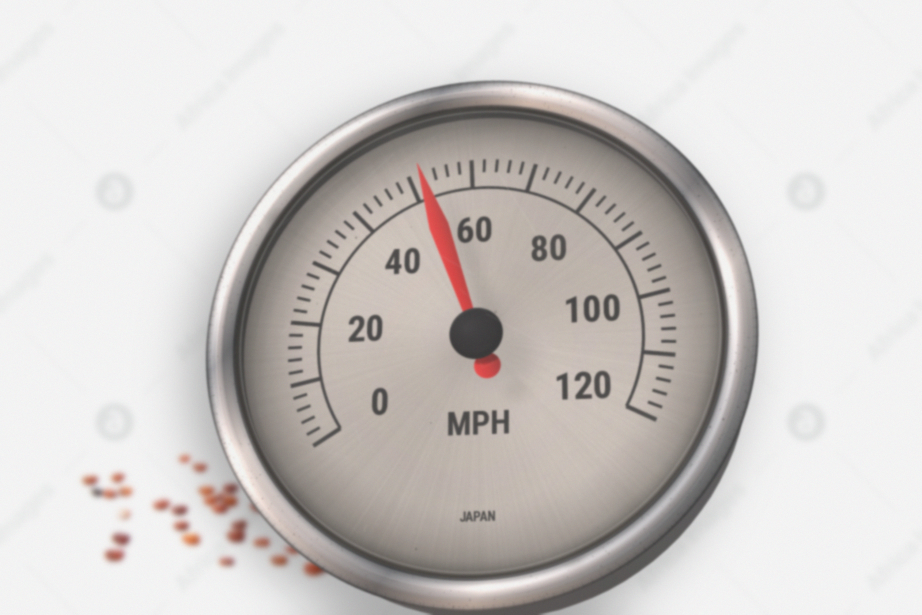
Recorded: 52 mph
